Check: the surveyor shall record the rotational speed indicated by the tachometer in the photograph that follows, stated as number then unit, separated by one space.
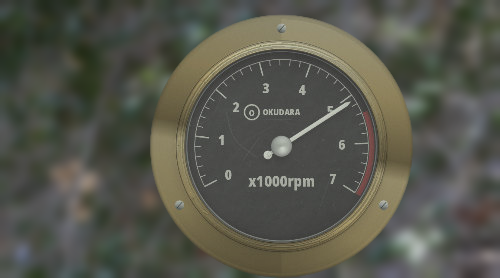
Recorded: 5100 rpm
